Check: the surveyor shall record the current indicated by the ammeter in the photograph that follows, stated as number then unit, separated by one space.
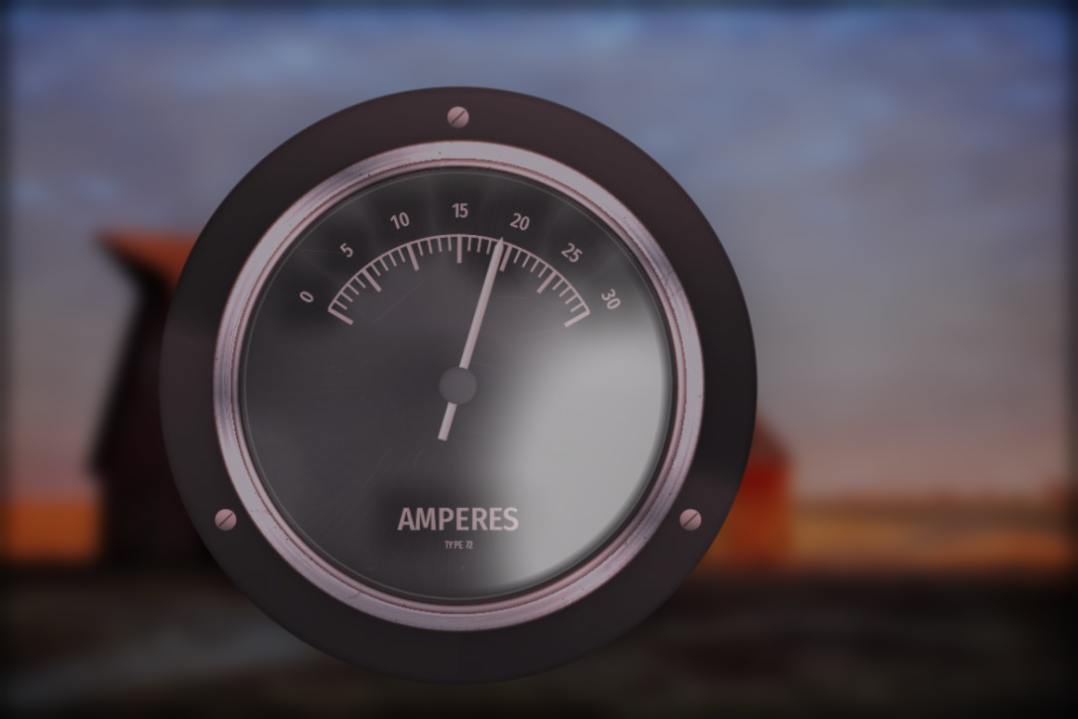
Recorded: 19 A
